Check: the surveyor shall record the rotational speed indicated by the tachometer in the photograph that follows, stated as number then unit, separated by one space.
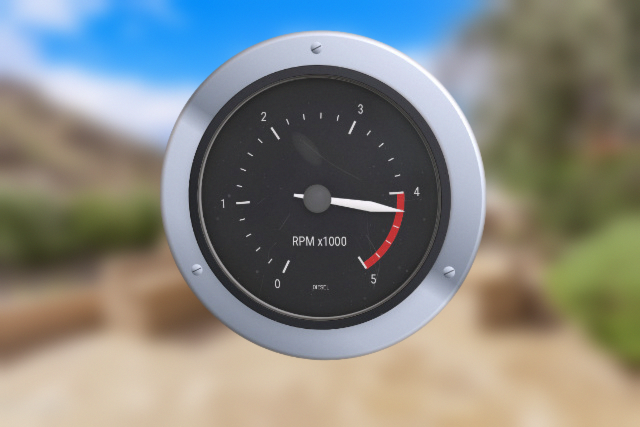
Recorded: 4200 rpm
